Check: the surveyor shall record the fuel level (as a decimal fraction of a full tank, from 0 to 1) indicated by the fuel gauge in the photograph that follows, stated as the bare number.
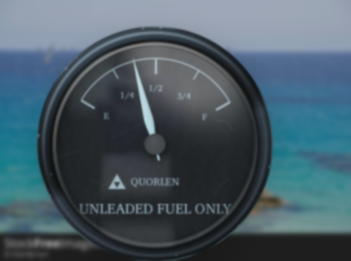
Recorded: 0.375
